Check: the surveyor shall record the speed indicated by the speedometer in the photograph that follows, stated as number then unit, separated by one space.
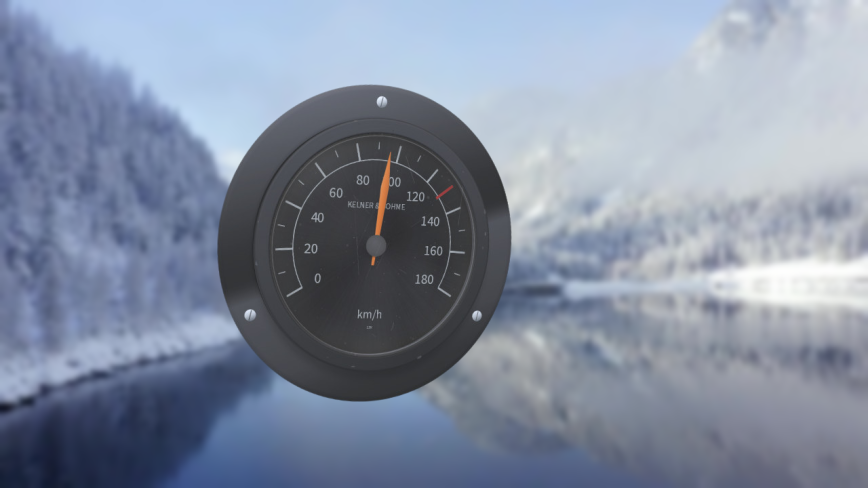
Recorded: 95 km/h
